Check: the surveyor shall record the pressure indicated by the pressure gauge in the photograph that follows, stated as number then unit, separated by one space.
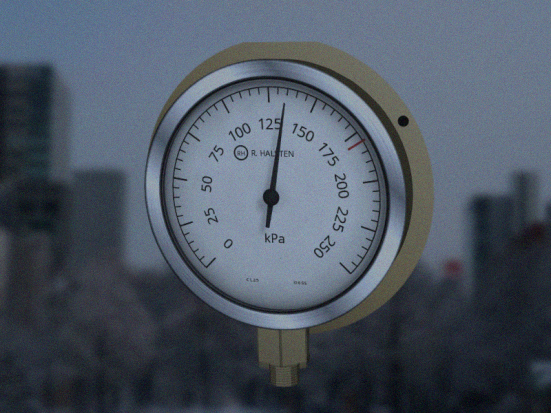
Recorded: 135 kPa
